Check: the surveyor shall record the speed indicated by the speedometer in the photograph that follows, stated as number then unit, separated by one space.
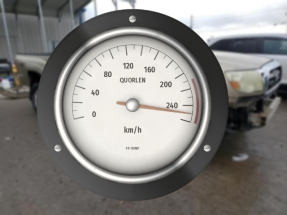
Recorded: 250 km/h
